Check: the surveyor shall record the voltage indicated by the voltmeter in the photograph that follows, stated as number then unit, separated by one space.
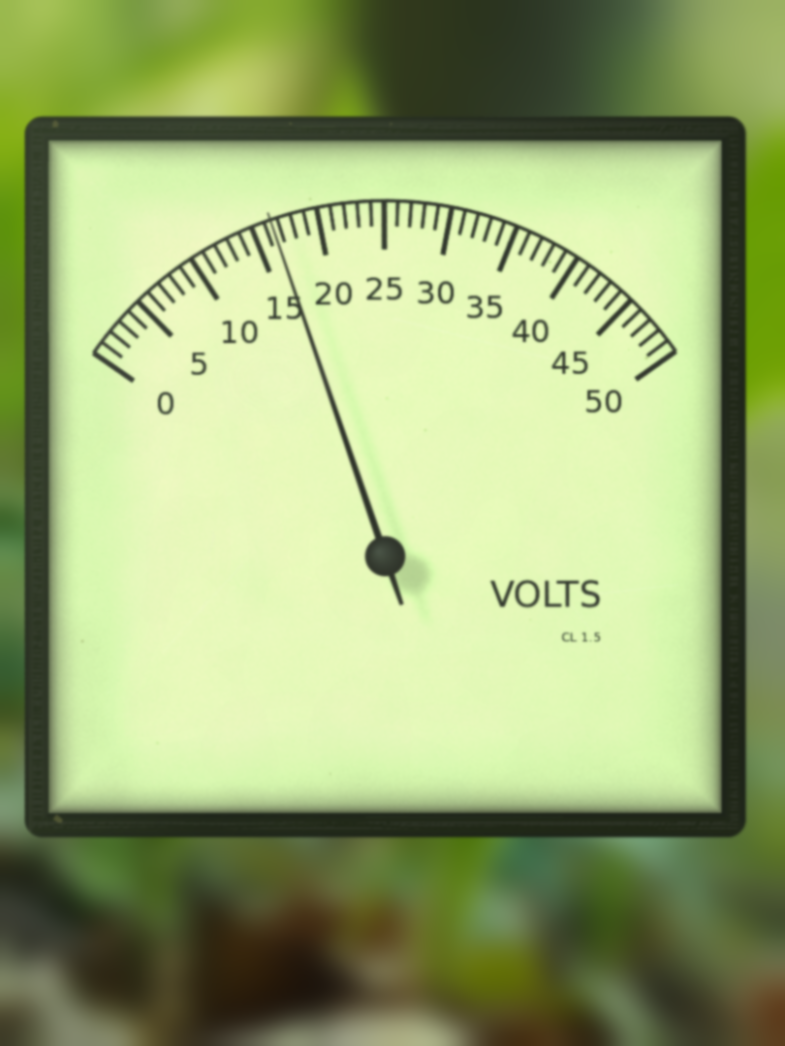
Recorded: 16.5 V
